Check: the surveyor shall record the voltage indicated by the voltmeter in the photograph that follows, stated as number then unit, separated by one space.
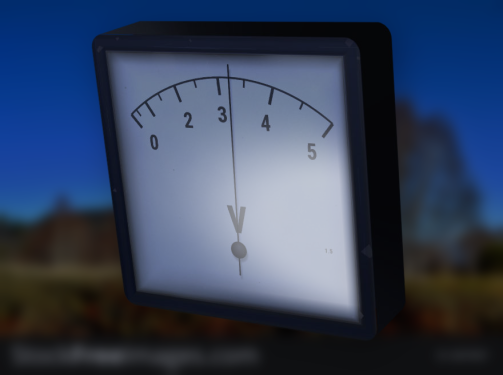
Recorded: 3.25 V
